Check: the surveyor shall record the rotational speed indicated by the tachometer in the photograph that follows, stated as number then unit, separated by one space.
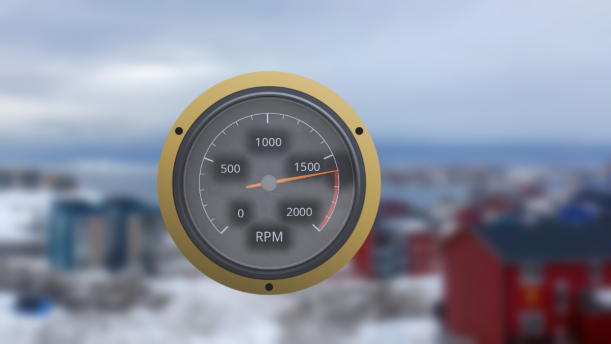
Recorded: 1600 rpm
